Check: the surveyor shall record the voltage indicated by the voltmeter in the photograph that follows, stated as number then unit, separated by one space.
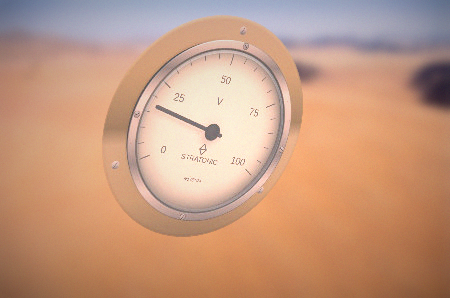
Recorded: 17.5 V
